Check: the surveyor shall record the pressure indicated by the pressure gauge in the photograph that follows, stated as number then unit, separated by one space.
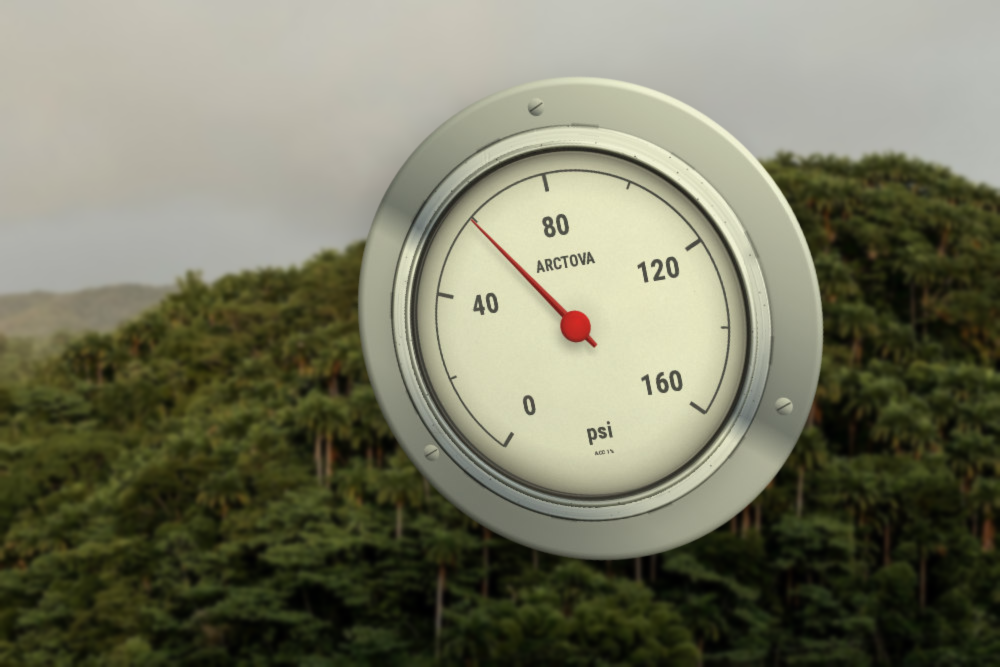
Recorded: 60 psi
